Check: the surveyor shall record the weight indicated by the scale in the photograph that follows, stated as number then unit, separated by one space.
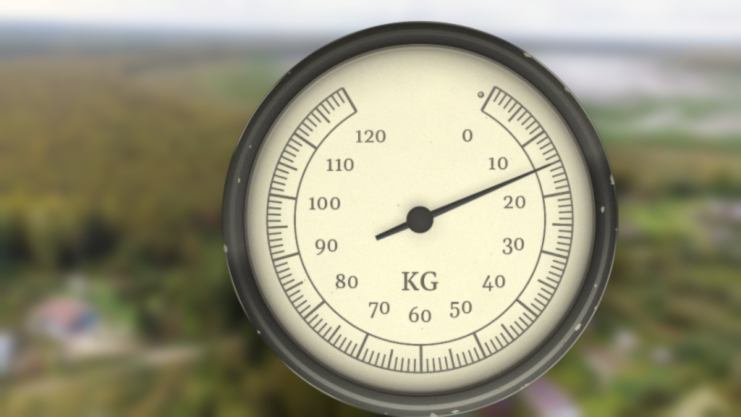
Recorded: 15 kg
